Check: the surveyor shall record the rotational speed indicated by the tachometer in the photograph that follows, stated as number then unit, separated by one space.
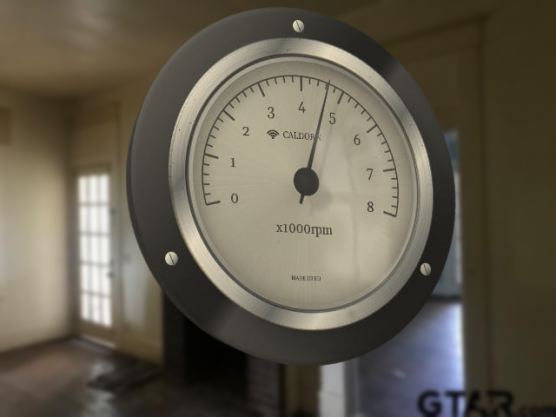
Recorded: 4600 rpm
